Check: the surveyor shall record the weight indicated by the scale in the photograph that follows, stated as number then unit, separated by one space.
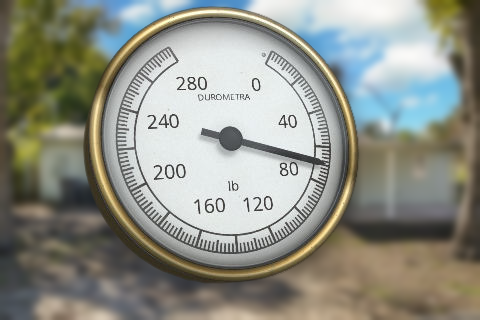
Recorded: 70 lb
